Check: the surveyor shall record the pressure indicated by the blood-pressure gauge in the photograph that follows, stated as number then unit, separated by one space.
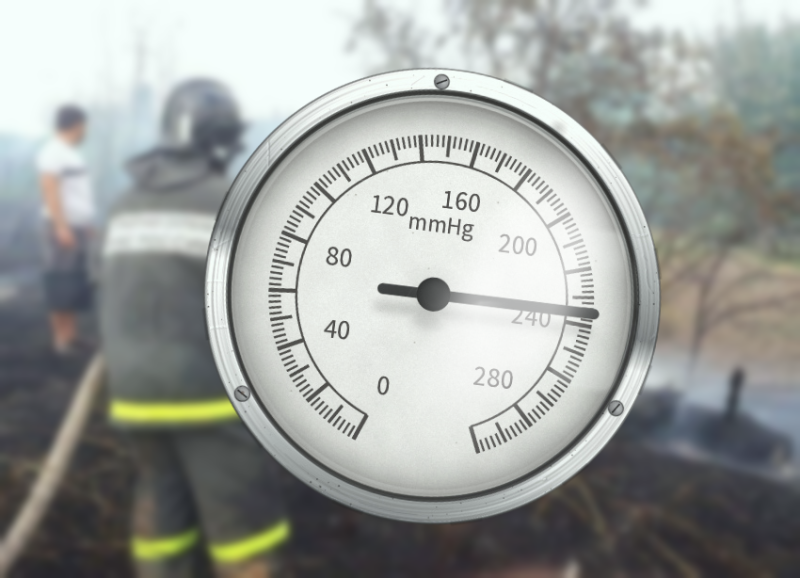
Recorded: 236 mmHg
